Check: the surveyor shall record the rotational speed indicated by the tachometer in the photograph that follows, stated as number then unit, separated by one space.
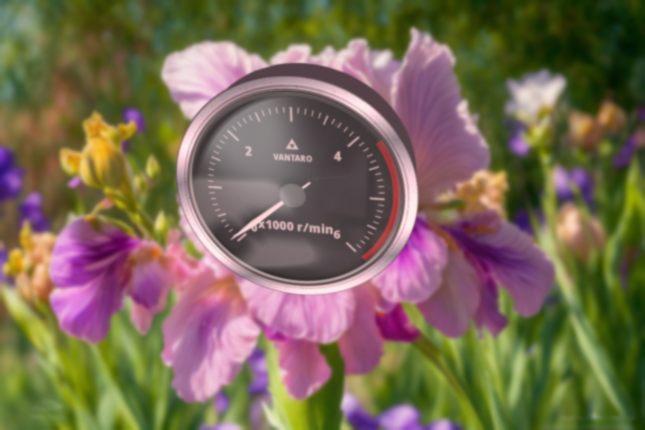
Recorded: 100 rpm
